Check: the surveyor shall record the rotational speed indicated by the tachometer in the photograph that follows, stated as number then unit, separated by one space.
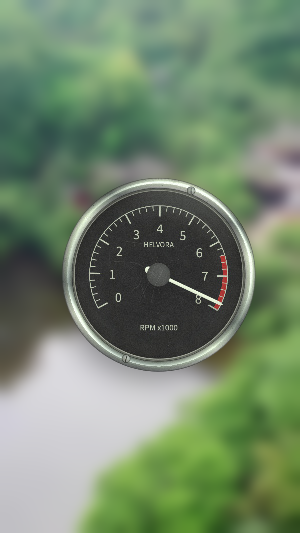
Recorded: 7800 rpm
